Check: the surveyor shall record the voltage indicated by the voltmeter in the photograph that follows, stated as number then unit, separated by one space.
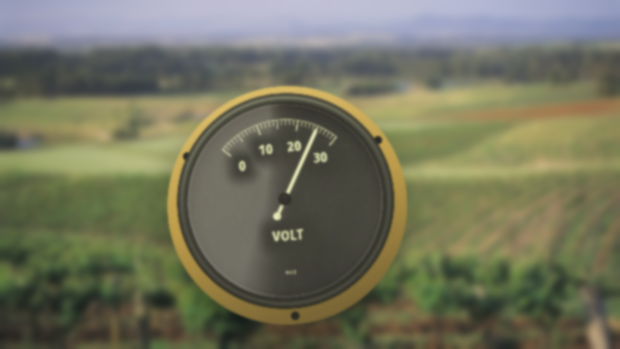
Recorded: 25 V
